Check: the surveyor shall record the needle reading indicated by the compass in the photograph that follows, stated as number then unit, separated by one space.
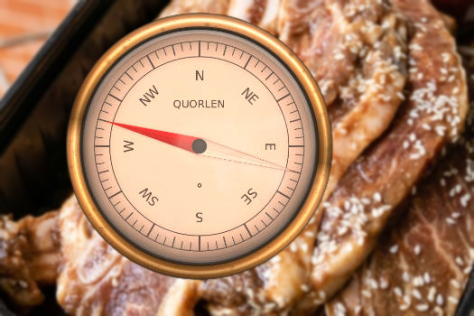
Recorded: 285 °
